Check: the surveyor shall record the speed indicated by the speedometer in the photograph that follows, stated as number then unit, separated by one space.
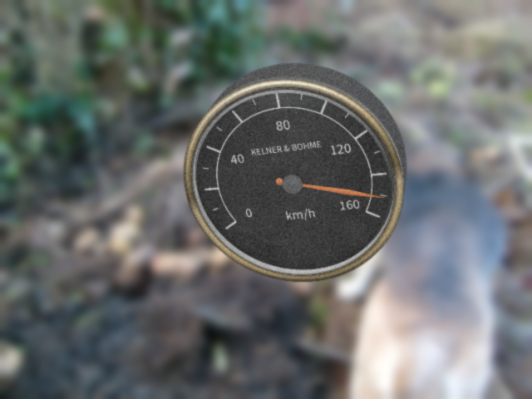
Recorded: 150 km/h
